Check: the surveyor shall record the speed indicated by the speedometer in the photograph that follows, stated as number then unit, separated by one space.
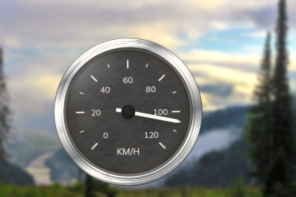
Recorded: 105 km/h
